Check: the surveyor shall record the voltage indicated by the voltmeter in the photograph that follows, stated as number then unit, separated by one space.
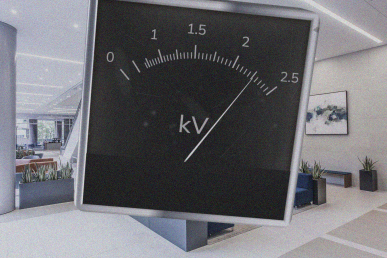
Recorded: 2.25 kV
